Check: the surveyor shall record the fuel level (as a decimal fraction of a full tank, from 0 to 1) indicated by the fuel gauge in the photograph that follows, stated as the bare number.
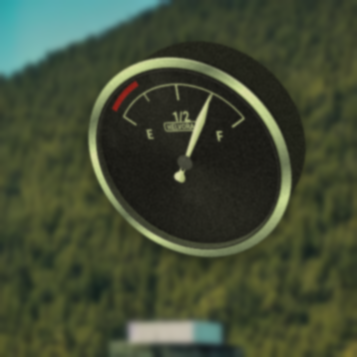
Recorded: 0.75
